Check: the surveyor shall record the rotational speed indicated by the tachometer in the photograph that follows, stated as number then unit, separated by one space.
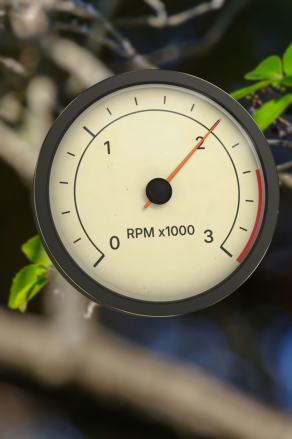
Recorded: 2000 rpm
